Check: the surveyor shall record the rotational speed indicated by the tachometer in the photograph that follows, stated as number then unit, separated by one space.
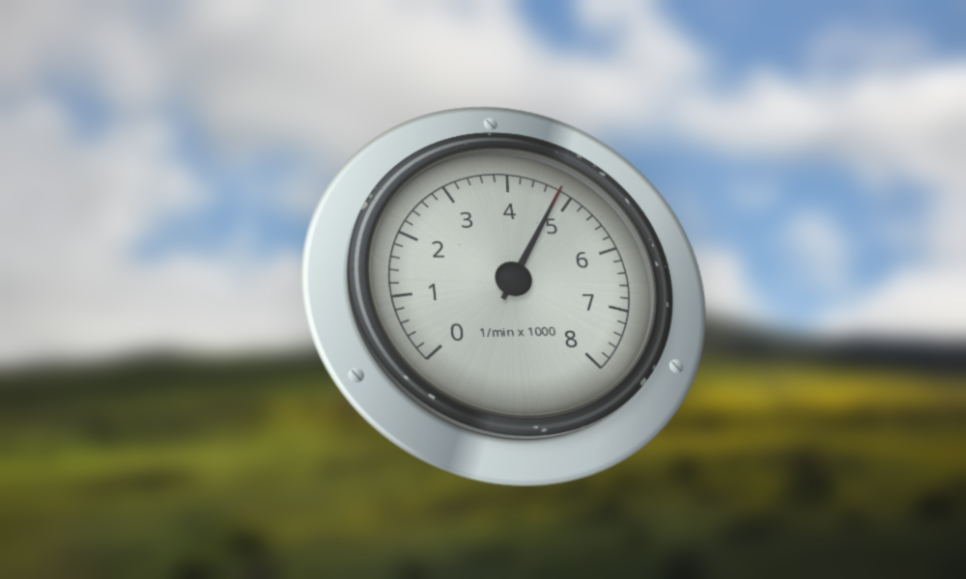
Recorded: 4800 rpm
